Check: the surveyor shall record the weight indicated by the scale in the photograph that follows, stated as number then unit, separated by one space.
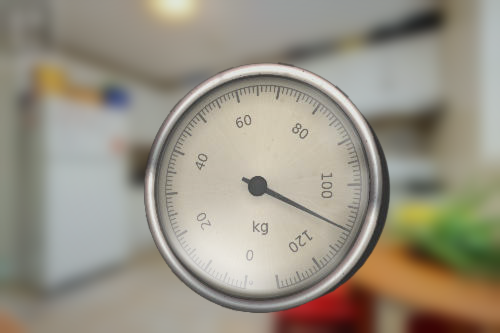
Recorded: 110 kg
